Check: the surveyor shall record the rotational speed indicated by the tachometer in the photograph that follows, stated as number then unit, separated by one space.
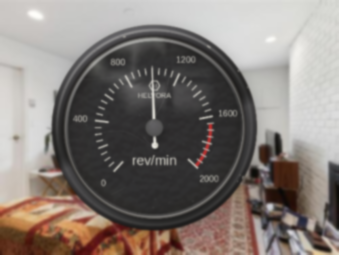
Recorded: 1000 rpm
